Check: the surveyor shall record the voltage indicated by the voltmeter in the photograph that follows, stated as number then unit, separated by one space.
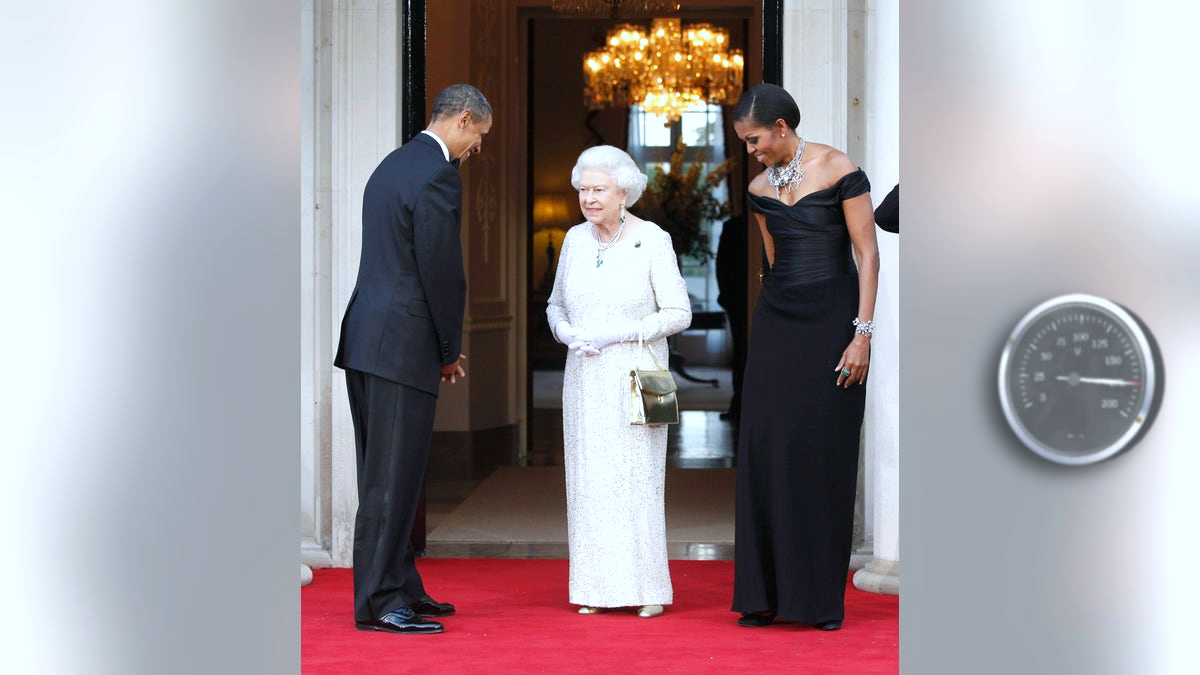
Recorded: 175 V
